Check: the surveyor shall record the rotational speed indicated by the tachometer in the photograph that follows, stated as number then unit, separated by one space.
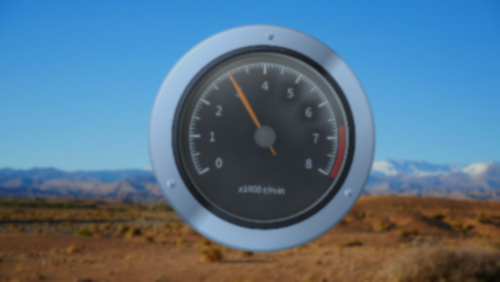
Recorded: 3000 rpm
